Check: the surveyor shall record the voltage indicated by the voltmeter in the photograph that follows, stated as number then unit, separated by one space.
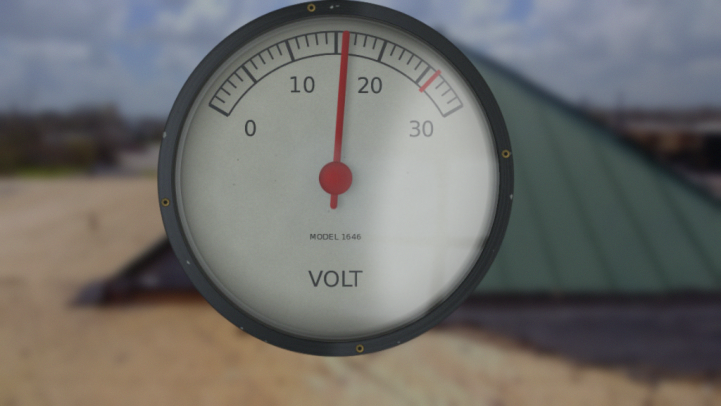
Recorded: 16 V
